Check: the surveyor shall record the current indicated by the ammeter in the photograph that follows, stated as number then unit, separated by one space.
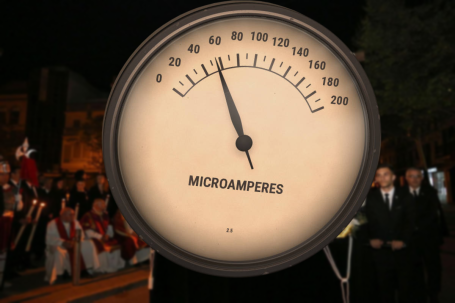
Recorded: 55 µA
